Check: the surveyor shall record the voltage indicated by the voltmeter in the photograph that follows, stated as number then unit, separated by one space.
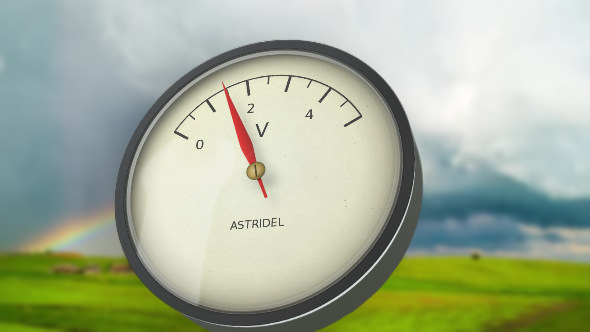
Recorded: 1.5 V
